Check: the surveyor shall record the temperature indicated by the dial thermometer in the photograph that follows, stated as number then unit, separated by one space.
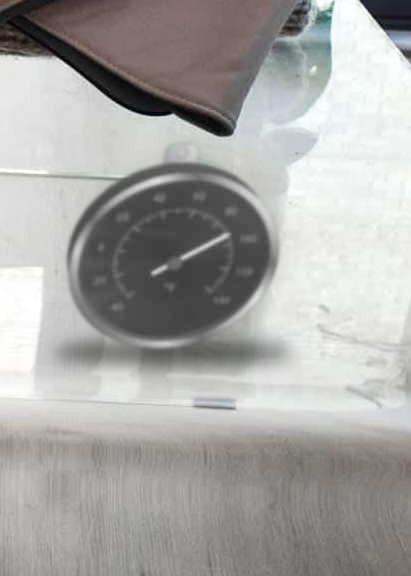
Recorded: 90 °F
